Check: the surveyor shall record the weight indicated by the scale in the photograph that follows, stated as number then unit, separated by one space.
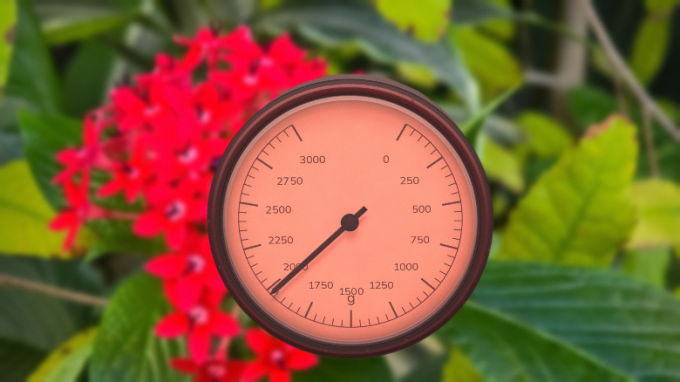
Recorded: 1975 g
